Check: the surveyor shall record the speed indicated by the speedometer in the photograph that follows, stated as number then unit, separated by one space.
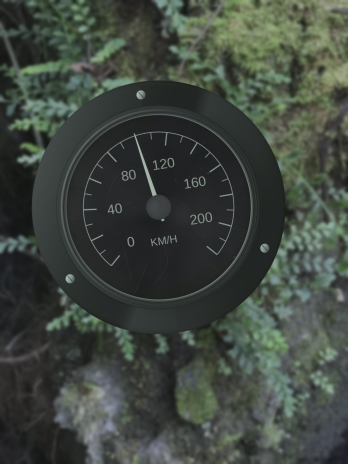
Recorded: 100 km/h
